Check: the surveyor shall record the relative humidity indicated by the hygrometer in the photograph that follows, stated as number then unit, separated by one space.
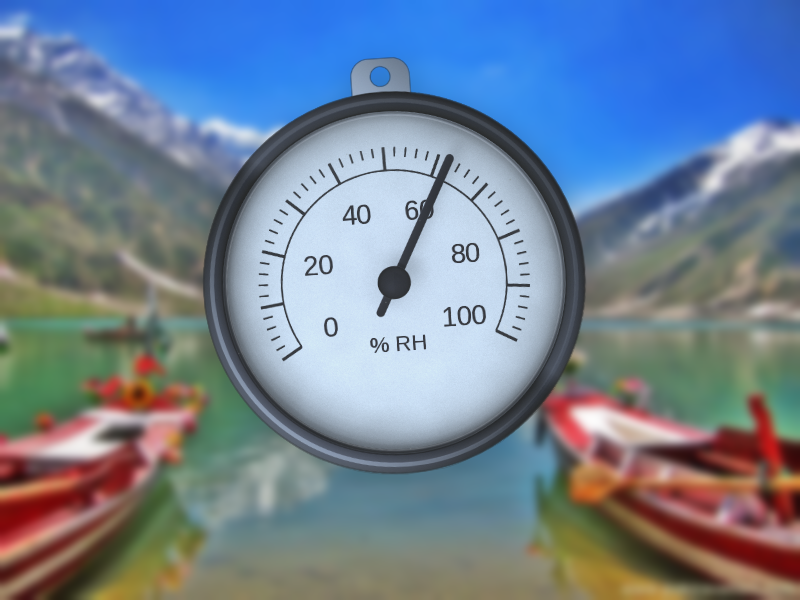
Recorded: 62 %
